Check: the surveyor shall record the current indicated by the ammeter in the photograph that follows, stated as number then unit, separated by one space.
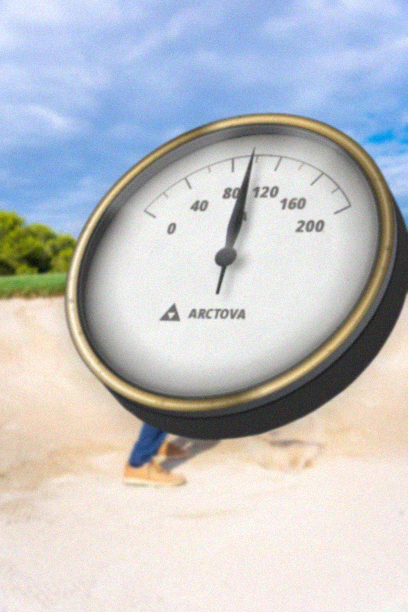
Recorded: 100 A
